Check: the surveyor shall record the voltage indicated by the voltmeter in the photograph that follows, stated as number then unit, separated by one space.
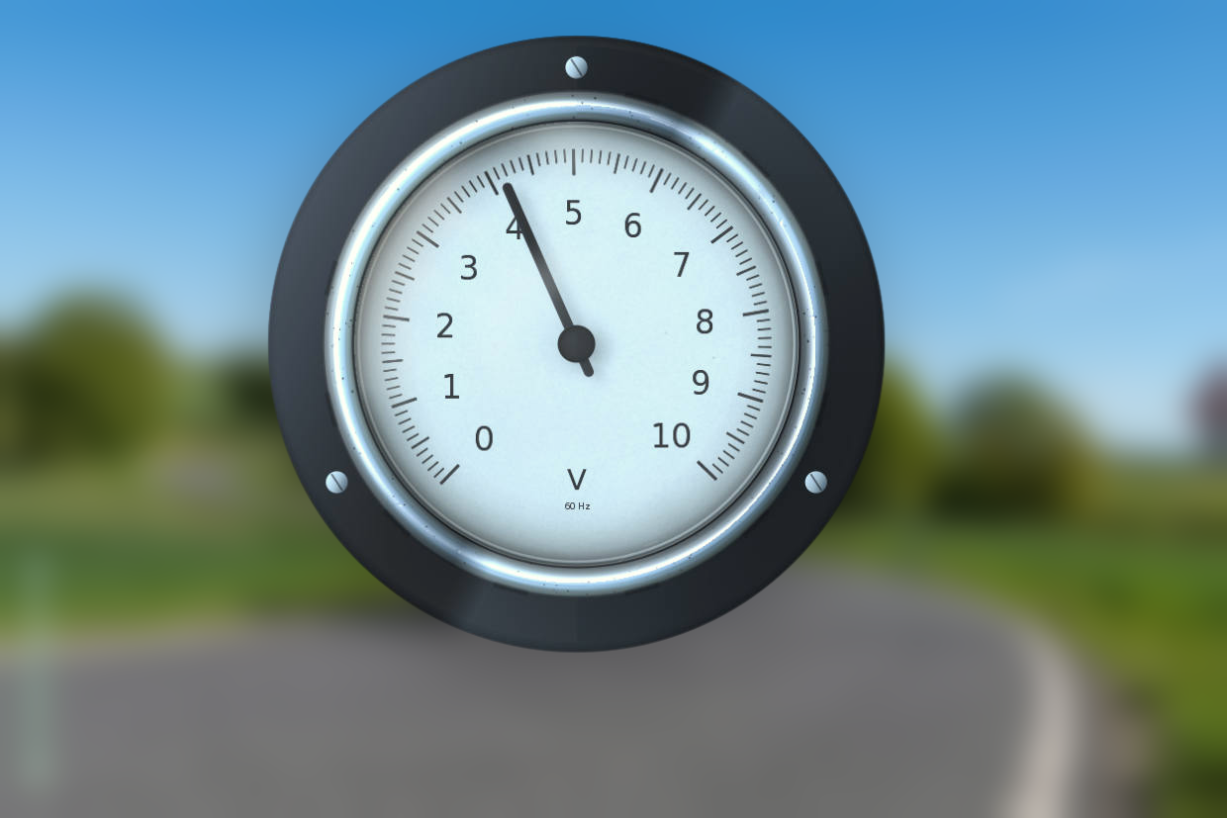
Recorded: 4.15 V
